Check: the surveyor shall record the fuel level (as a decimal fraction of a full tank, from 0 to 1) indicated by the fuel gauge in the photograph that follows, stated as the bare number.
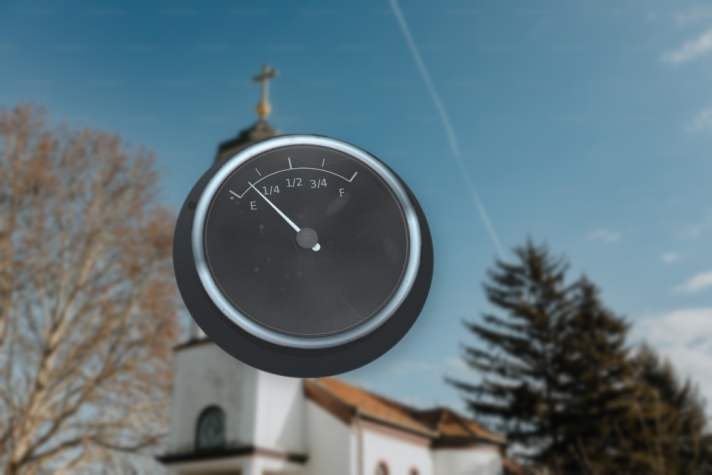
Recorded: 0.125
